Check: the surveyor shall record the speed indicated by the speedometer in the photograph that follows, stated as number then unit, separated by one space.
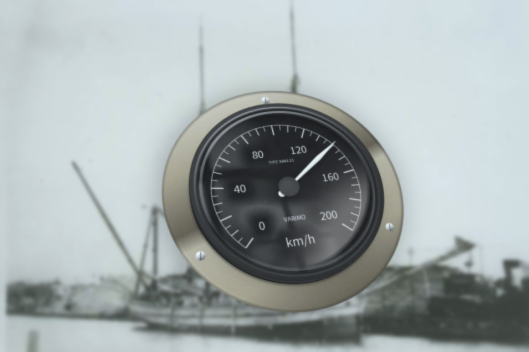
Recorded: 140 km/h
